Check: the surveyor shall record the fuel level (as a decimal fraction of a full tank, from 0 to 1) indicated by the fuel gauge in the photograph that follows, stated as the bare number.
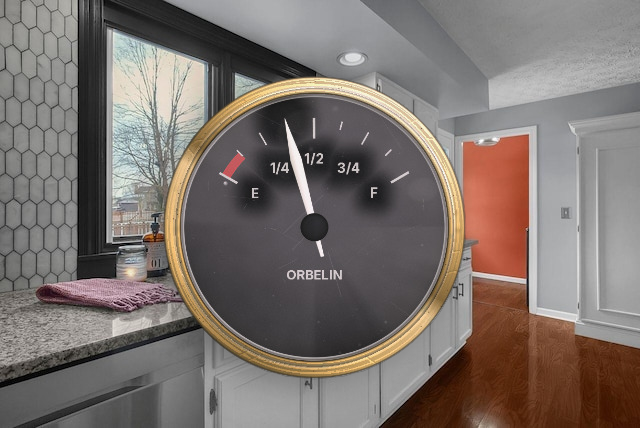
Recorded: 0.375
